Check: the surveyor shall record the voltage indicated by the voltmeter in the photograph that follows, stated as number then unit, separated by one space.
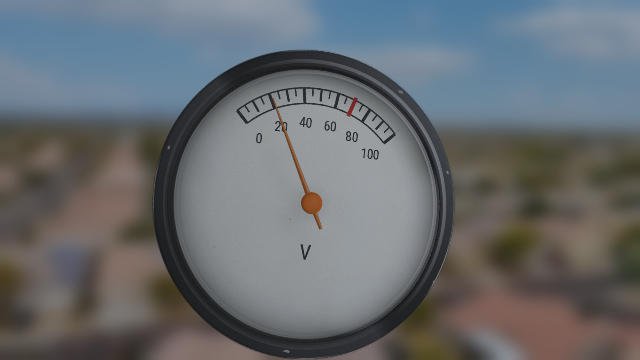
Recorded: 20 V
